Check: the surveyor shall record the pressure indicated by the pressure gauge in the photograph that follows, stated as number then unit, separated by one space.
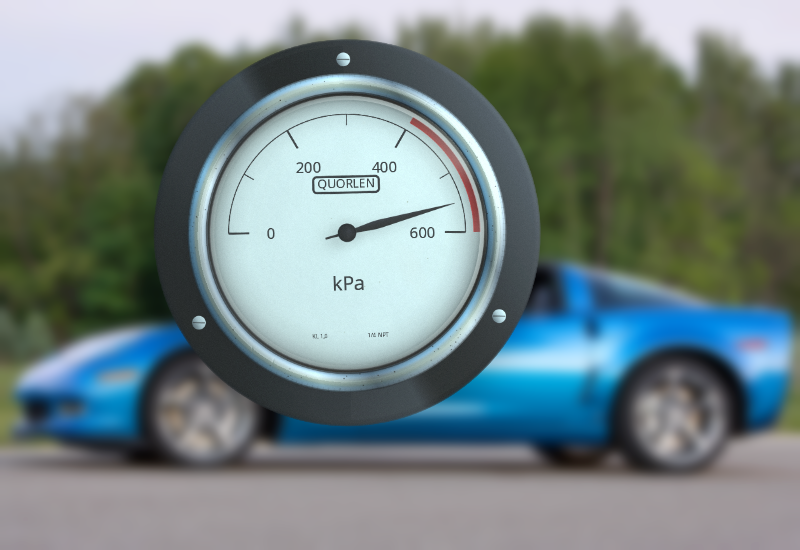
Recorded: 550 kPa
